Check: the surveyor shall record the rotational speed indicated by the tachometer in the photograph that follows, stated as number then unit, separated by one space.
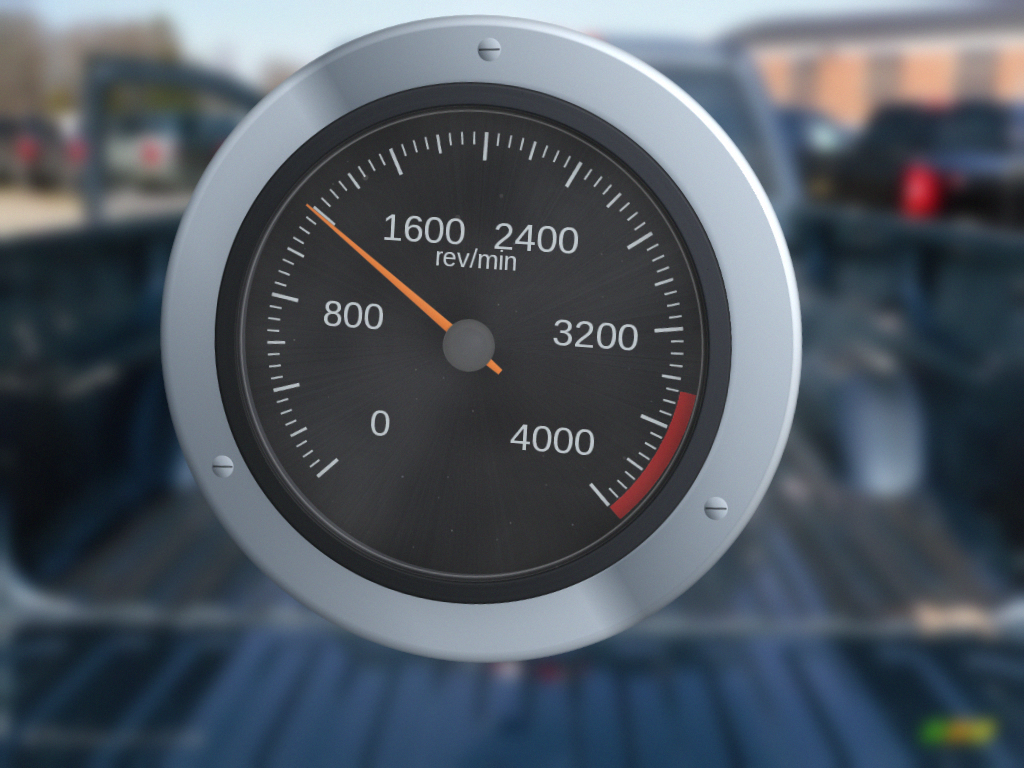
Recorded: 1200 rpm
